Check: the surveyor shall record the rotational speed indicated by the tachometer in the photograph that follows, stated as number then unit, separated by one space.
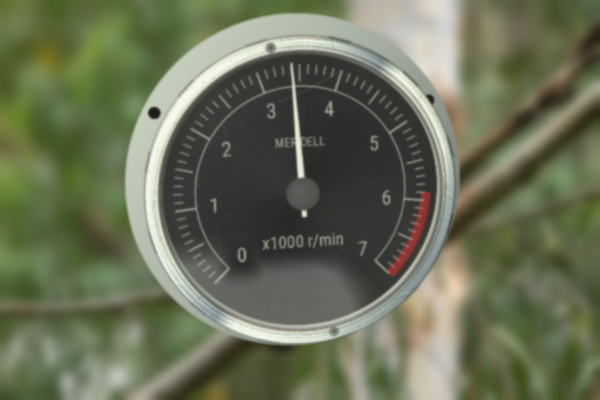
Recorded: 3400 rpm
